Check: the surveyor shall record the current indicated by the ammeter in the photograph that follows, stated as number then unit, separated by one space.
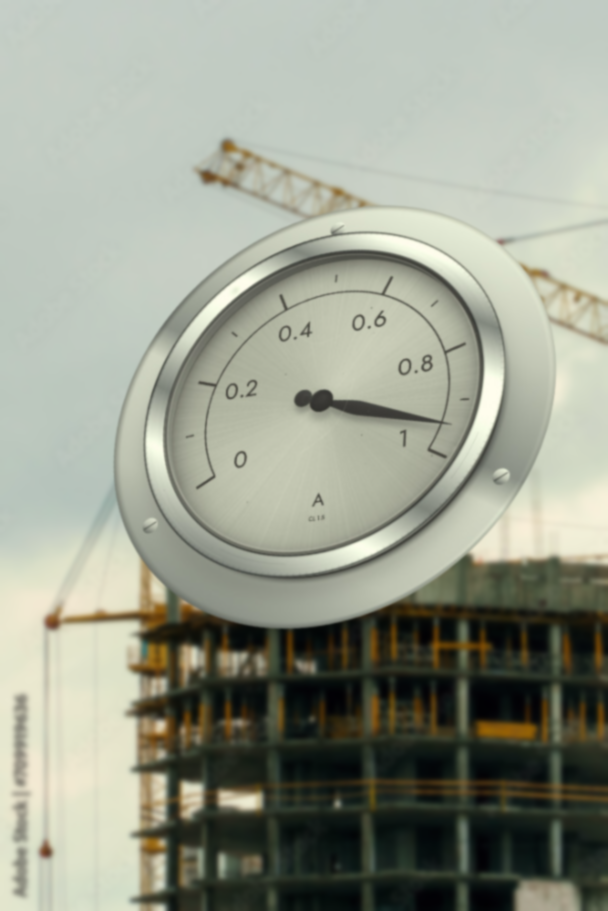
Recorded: 0.95 A
